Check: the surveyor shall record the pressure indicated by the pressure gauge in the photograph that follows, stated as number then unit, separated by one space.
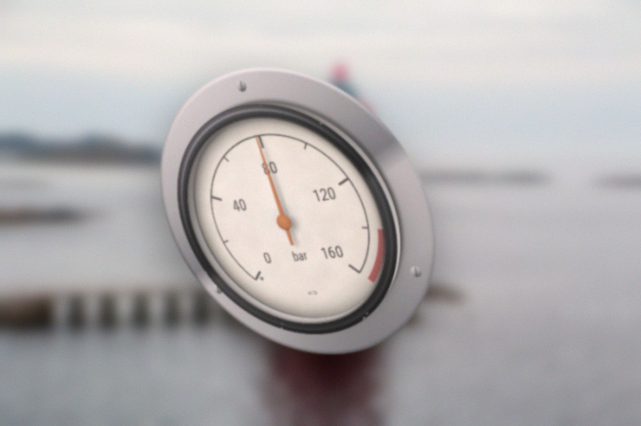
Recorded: 80 bar
